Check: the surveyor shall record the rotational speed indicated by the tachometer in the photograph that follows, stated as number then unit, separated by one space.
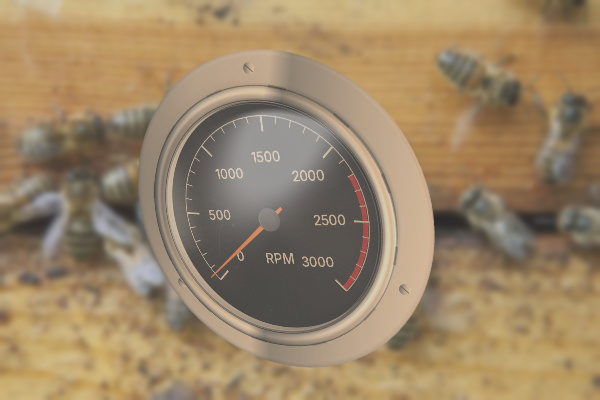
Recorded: 50 rpm
